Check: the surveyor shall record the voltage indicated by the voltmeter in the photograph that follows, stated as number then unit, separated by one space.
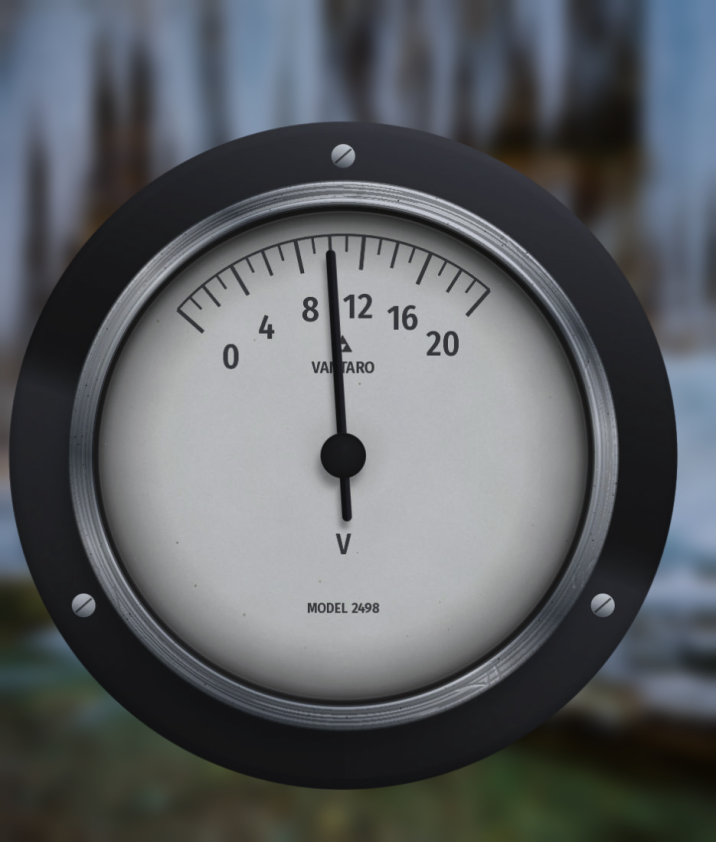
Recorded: 10 V
